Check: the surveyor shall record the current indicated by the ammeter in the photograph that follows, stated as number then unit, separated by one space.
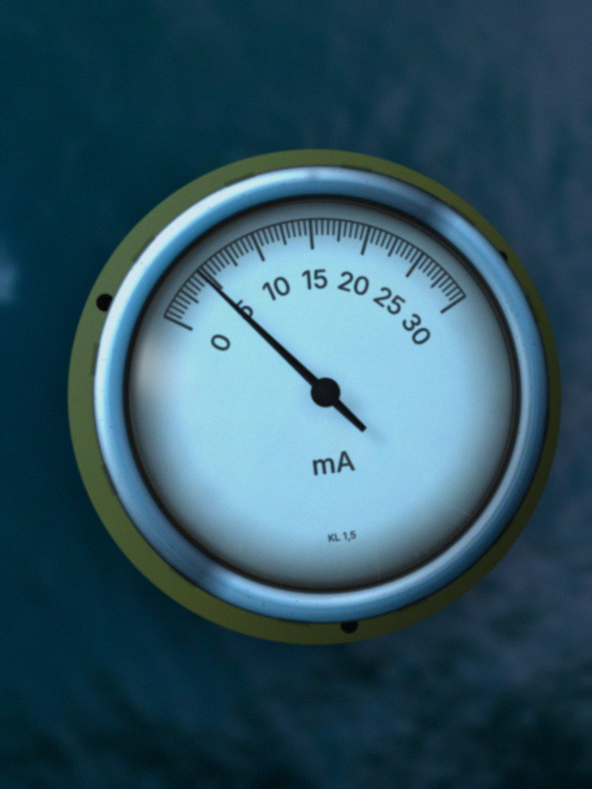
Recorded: 4.5 mA
